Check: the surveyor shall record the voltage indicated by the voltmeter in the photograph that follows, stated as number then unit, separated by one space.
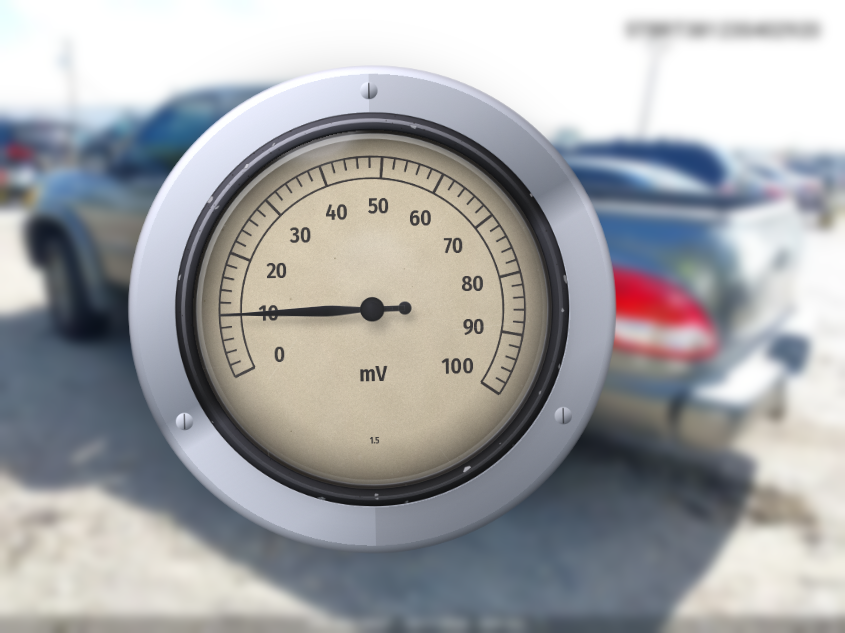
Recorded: 10 mV
